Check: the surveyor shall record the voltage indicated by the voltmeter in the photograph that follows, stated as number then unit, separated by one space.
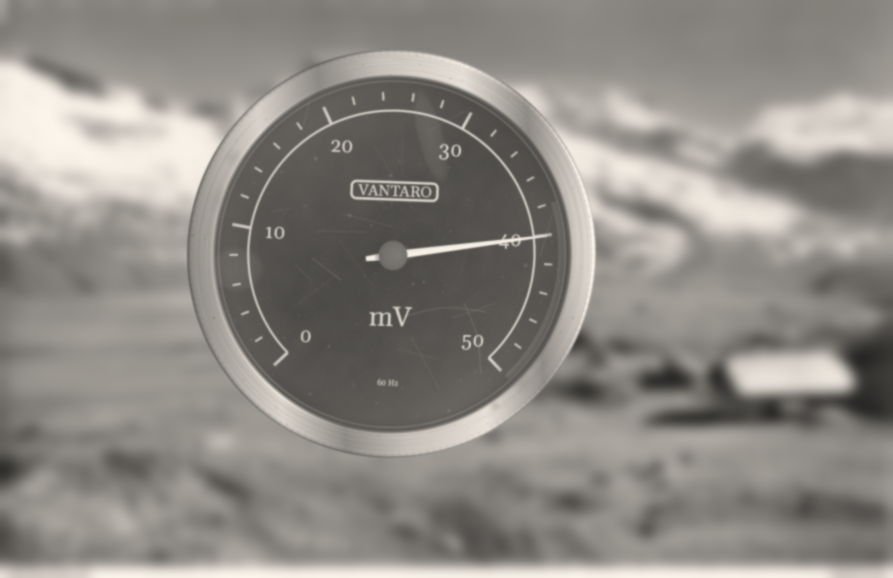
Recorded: 40 mV
